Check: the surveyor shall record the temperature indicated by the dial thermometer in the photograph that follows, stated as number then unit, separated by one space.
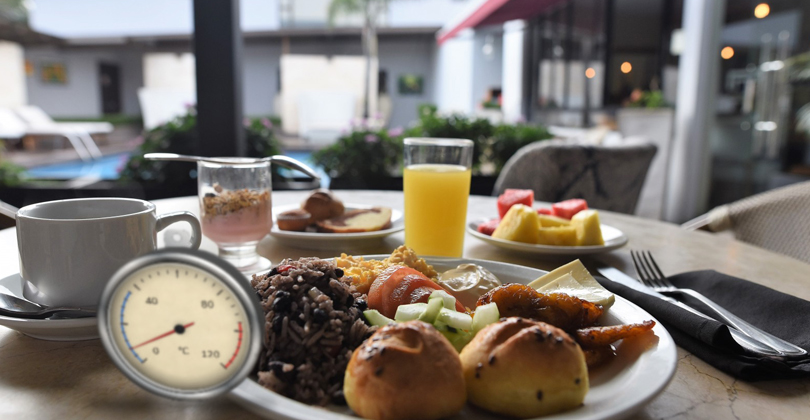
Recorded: 8 °C
